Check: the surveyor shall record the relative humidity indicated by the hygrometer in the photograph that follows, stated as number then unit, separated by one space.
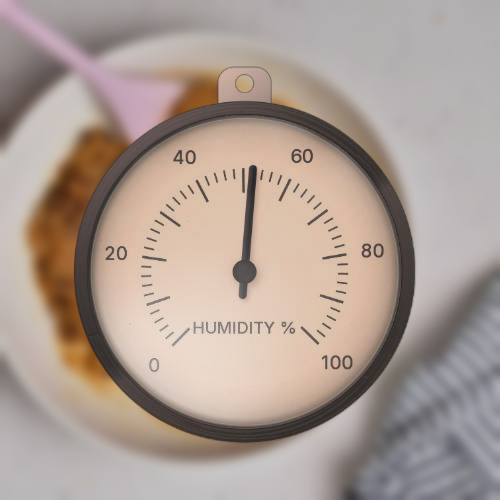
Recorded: 52 %
